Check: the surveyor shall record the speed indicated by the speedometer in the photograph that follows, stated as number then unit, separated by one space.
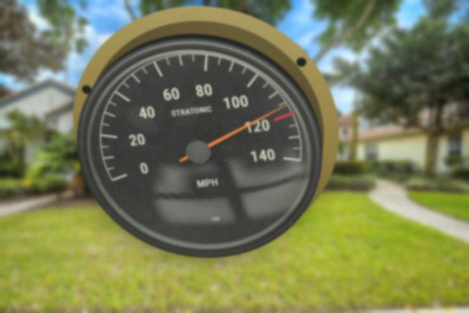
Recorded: 115 mph
